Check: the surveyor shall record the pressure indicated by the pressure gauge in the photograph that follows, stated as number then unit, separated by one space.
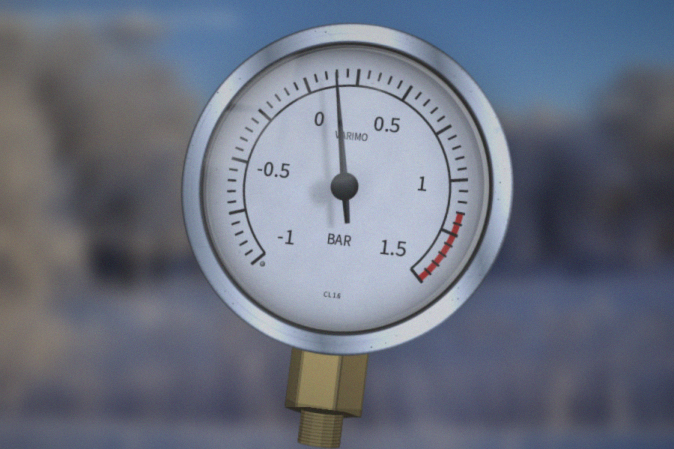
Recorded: 0.15 bar
